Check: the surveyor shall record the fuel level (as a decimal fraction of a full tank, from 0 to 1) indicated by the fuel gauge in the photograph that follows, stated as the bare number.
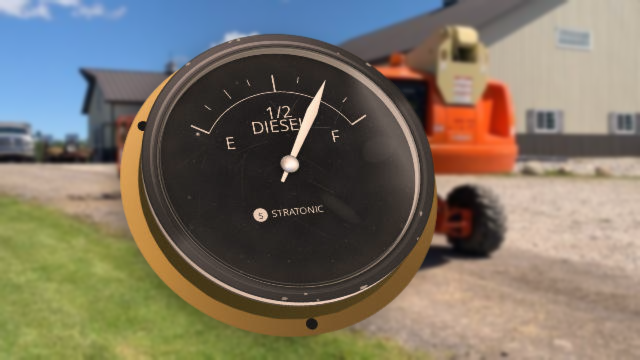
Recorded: 0.75
